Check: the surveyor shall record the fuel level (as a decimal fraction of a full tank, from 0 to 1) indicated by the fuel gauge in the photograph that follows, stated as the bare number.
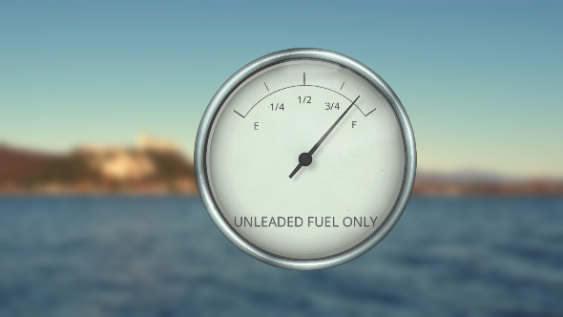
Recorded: 0.875
